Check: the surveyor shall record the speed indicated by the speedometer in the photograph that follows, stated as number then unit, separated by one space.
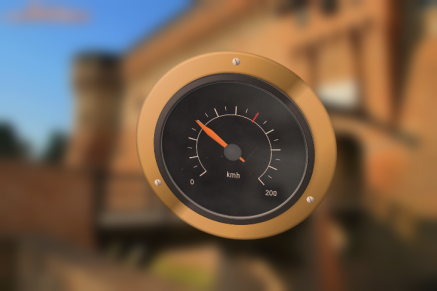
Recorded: 60 km/h
